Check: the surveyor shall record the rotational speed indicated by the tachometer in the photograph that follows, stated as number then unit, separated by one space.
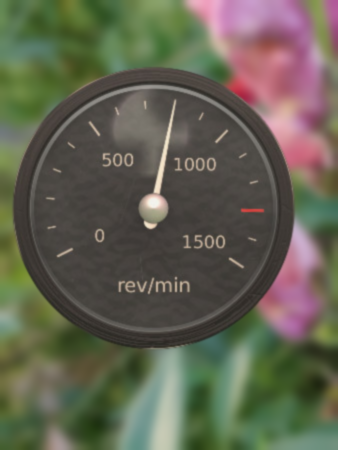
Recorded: 800 rpm
